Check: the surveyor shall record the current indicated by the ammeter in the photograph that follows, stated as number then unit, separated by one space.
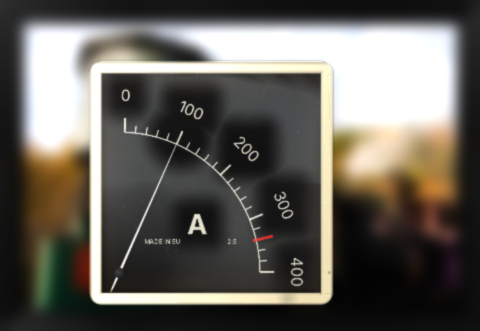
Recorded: 100 A
